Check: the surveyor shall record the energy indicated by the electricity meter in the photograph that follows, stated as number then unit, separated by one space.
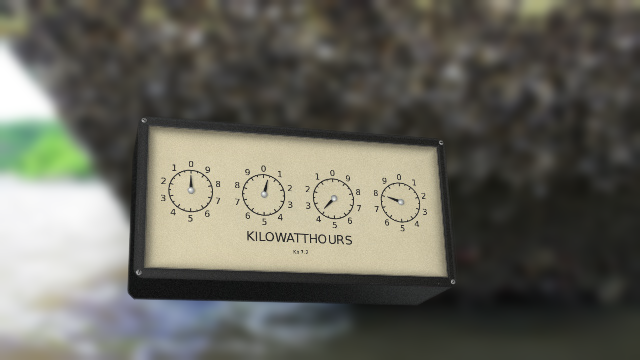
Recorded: 38 kWh
